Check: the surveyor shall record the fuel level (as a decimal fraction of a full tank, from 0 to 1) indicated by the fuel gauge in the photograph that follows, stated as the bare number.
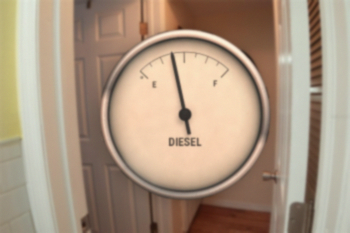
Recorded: 0.375
